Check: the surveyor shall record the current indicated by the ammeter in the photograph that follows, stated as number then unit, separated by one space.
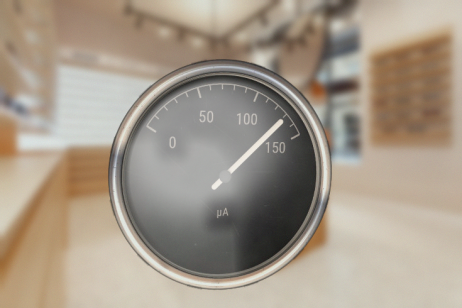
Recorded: 130 µA
